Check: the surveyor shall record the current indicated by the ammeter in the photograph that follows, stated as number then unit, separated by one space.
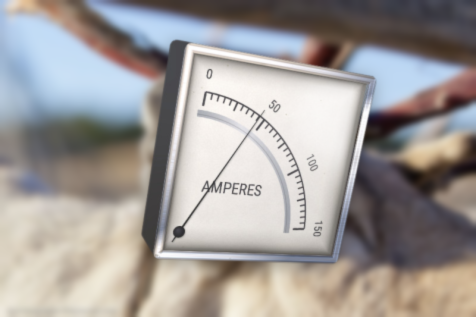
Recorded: 45 A
